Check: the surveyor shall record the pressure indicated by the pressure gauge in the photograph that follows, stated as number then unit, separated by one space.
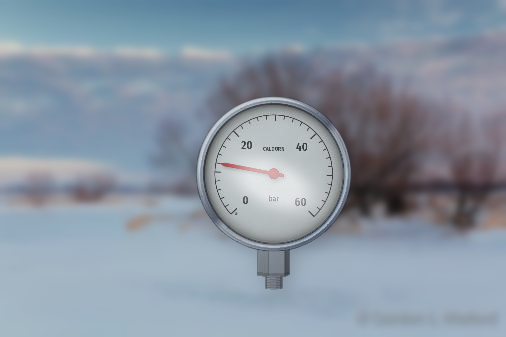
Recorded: 12 bar
